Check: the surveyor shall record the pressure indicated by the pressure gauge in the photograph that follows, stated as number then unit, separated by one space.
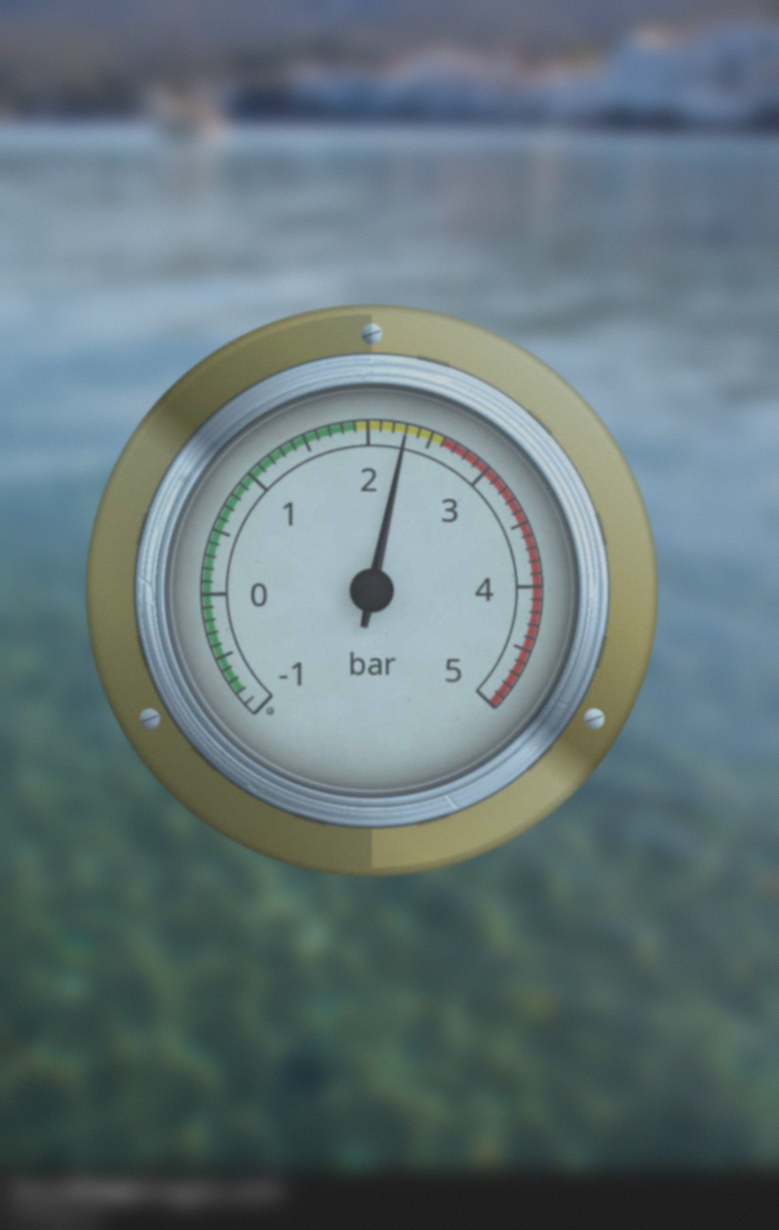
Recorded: 2.3 bar
